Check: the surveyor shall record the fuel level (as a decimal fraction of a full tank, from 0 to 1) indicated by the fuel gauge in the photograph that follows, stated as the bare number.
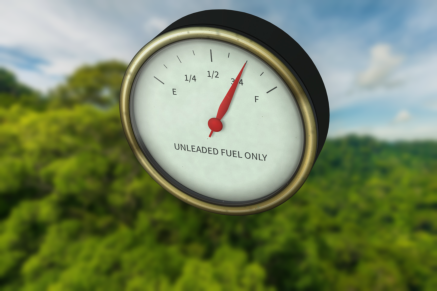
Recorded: 0.75
